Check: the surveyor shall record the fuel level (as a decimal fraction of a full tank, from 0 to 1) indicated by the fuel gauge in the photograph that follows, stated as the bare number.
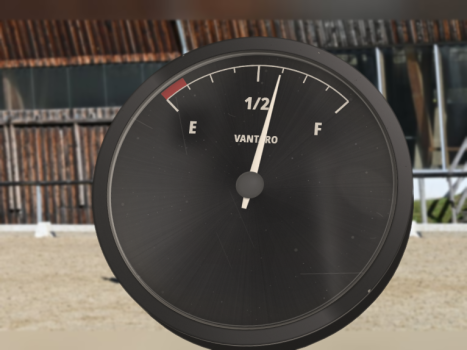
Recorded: 0.625
